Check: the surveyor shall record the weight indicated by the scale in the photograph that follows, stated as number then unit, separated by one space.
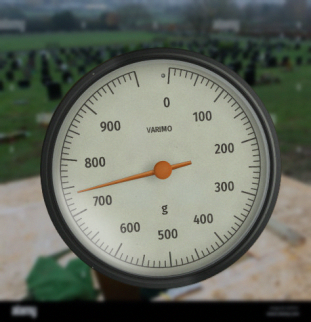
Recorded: 740 g
